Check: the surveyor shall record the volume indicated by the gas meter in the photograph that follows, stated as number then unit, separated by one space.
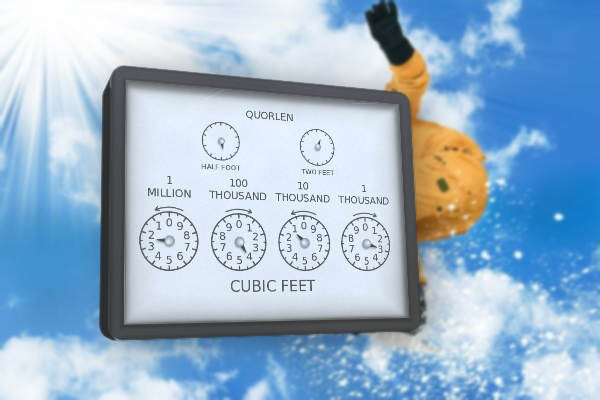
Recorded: 241300 ft³
